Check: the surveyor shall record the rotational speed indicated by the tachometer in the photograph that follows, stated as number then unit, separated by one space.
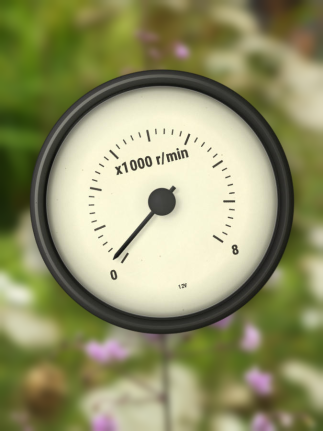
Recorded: 200 rpm
